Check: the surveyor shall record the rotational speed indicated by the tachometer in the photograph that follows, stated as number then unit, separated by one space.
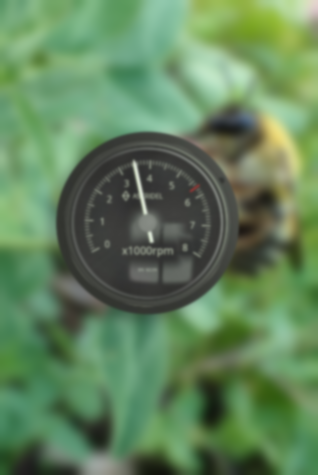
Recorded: 3500 rpm
